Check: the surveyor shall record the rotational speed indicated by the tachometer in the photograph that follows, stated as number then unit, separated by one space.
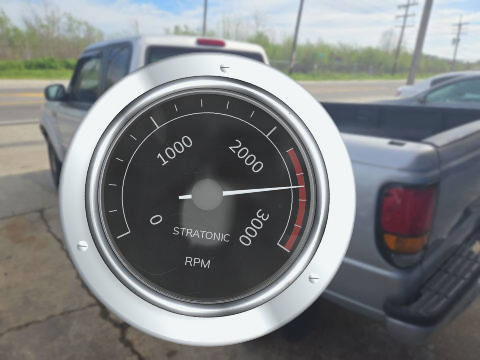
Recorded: 2500 rpm
